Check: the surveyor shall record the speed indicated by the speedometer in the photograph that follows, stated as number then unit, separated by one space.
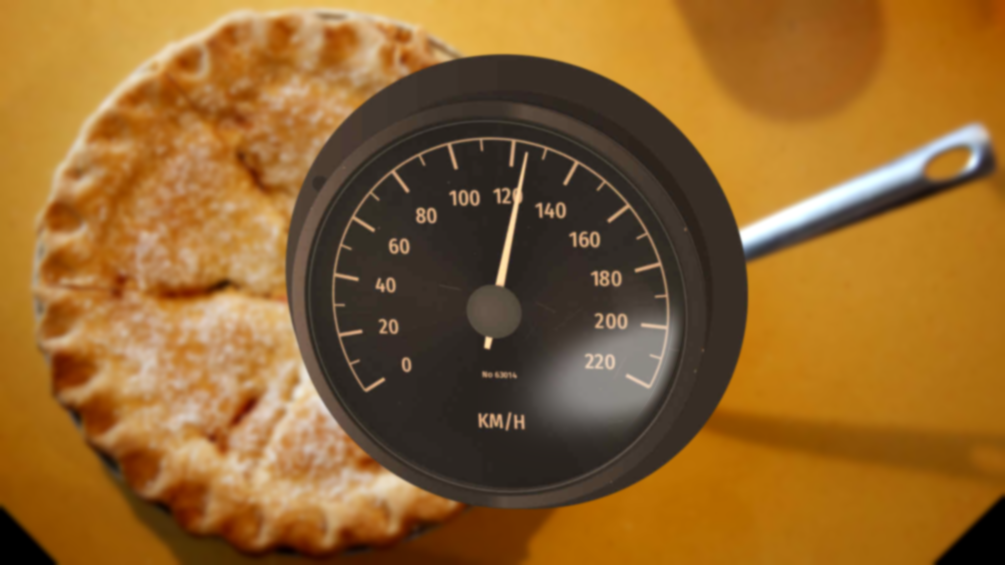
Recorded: 125 km/h
